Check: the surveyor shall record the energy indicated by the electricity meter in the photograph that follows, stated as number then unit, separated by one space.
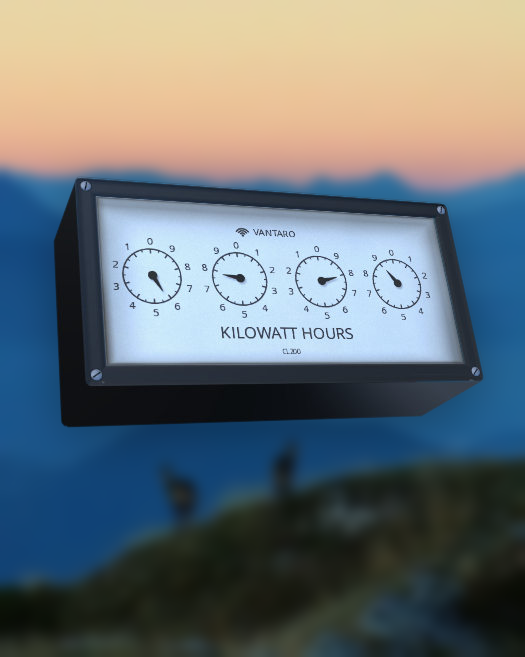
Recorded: 5779 kWh
